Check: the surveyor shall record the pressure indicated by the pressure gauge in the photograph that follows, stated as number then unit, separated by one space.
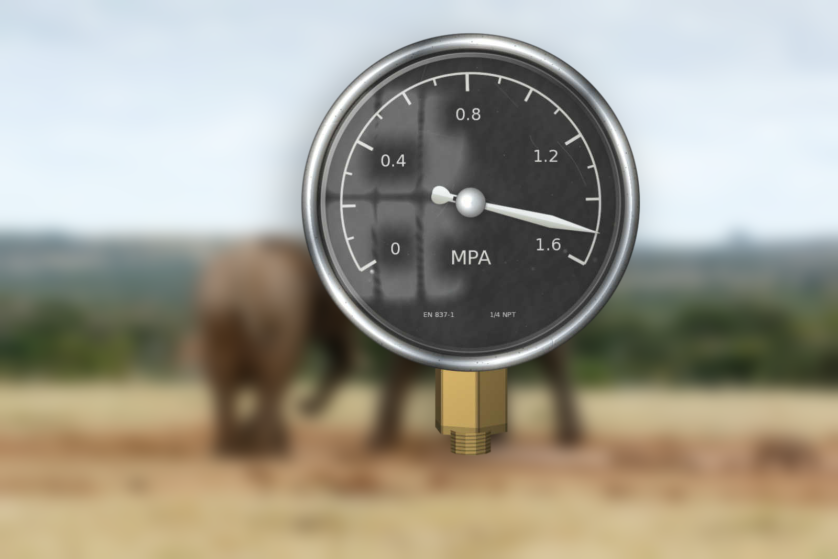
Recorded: 1.5 MPa
